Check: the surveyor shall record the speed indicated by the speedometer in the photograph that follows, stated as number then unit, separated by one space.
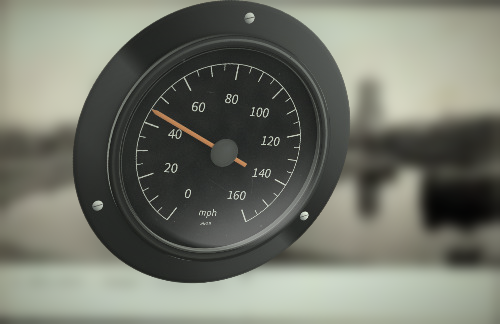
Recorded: 45 mph
